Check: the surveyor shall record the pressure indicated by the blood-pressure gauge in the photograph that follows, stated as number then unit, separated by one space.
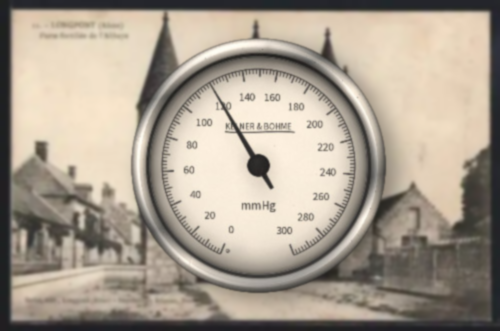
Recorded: 120 mmHg
